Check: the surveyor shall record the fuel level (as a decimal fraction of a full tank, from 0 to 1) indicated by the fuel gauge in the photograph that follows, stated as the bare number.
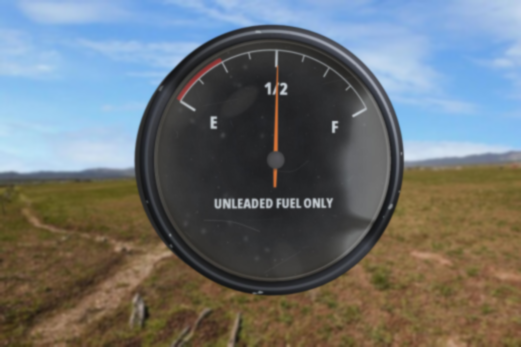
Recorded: 0.5
